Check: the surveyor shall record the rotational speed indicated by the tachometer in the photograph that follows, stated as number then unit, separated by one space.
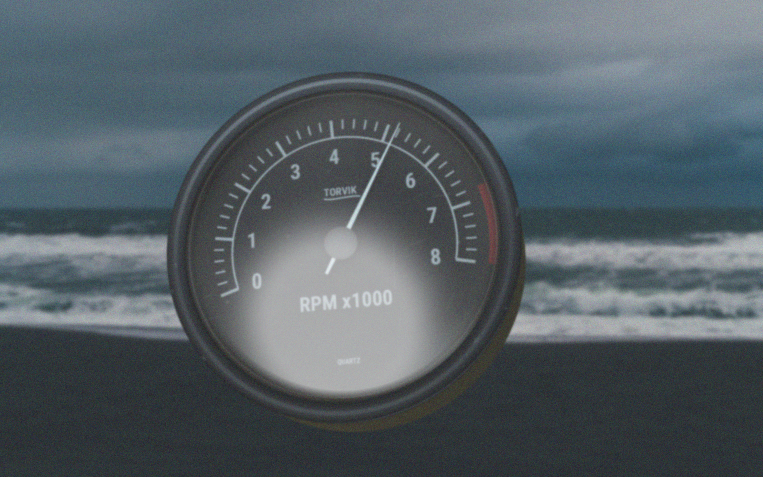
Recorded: 5200 rpm
